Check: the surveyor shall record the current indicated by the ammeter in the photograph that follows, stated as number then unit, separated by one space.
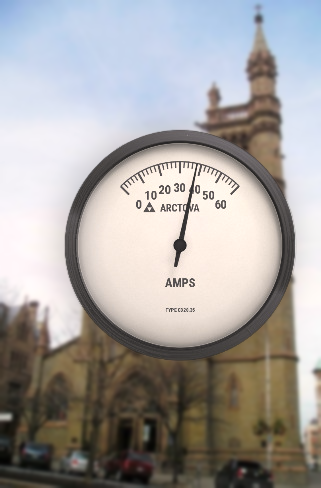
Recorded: 38 A
